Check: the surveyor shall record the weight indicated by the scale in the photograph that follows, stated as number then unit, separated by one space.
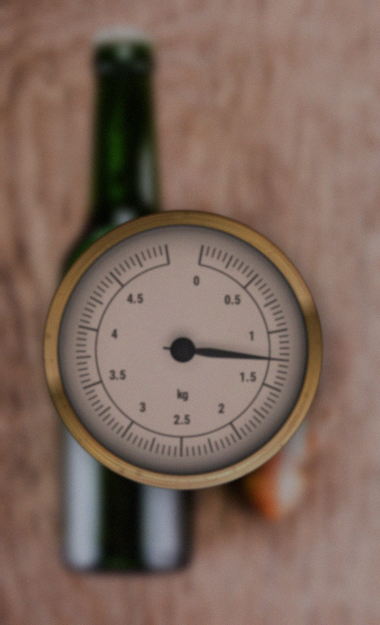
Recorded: 1.25 kg
